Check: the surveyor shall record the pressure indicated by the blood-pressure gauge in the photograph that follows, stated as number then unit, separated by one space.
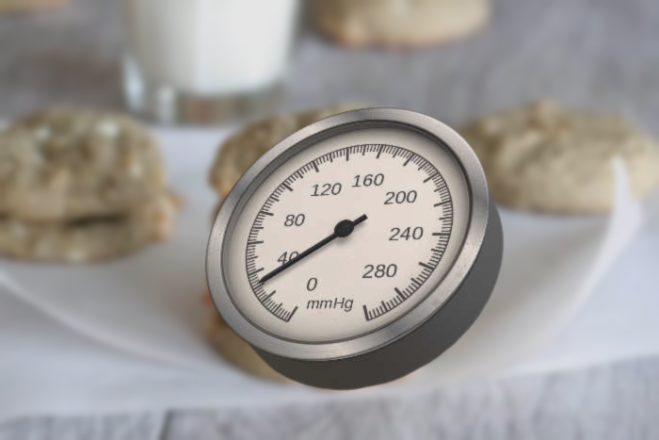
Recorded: 30 mmHg
